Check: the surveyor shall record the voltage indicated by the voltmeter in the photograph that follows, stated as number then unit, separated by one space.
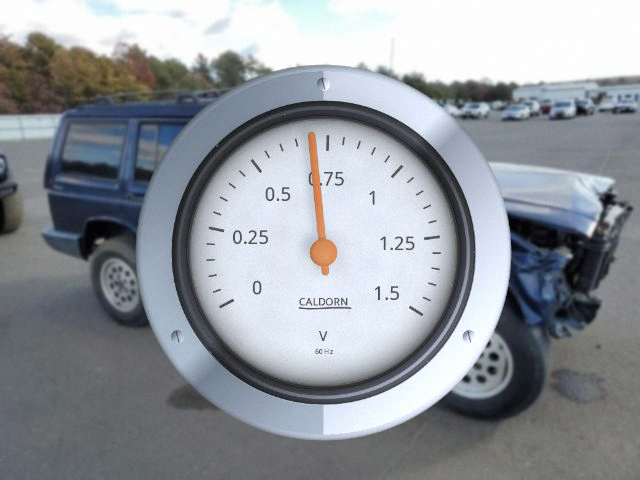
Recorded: 0.7 V
